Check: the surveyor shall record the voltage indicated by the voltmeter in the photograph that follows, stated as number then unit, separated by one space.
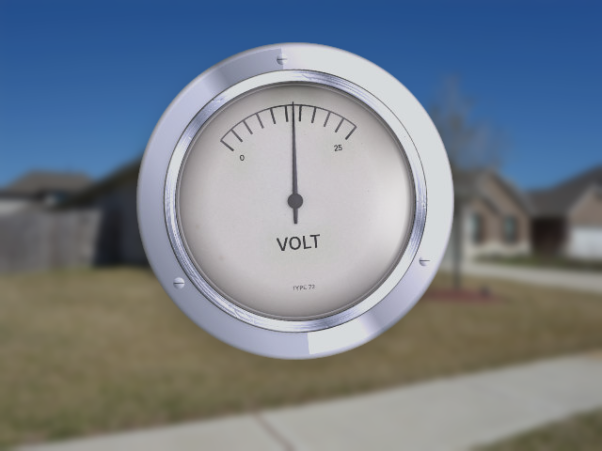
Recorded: 13.75 V
